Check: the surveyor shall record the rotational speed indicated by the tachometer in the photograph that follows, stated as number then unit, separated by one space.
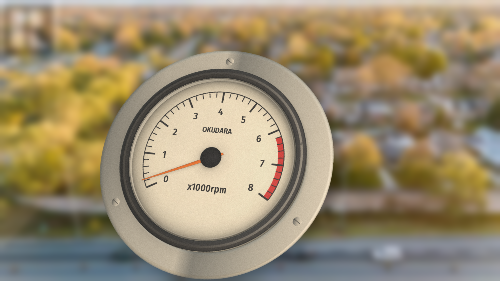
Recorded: 200 rpm
